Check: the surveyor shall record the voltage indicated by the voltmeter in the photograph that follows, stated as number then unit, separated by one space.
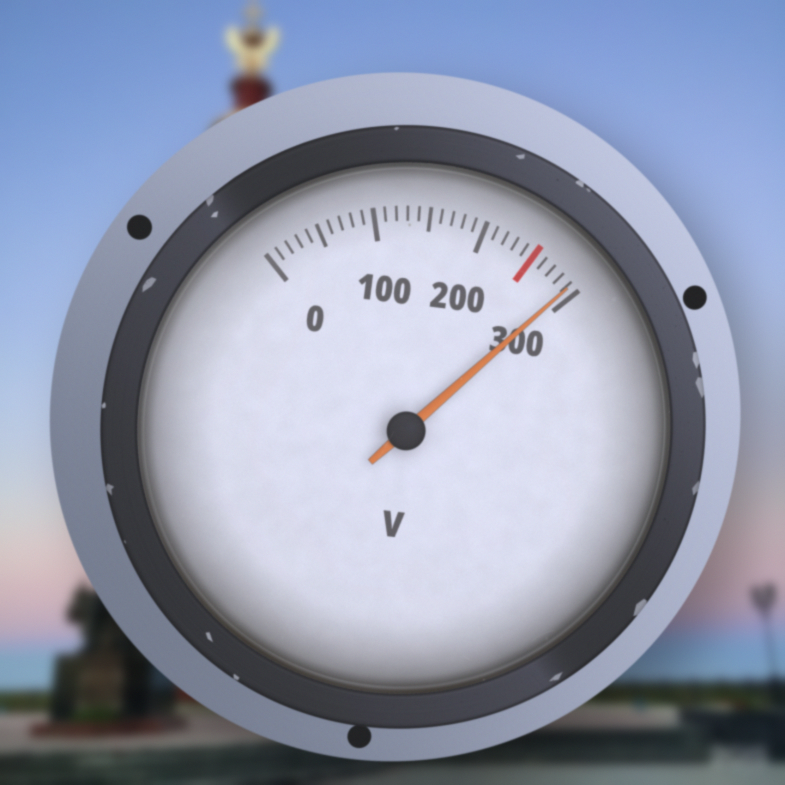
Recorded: 290 V
